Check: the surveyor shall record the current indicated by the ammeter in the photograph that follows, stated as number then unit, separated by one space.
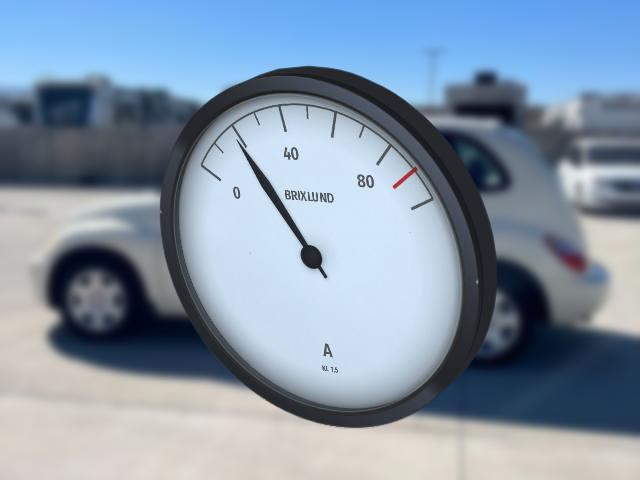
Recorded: 20 A
